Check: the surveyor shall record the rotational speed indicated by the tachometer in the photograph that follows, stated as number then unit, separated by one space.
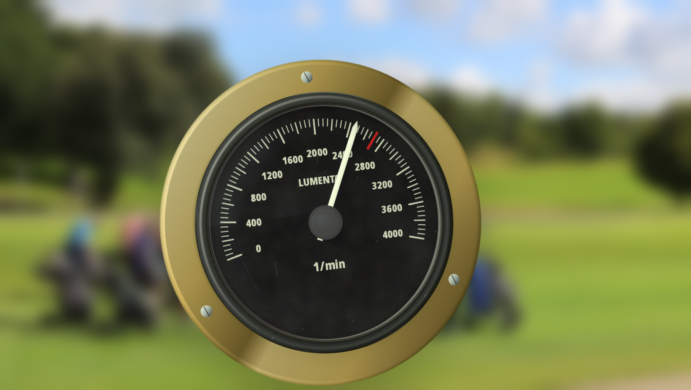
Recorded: 2450 rpm
